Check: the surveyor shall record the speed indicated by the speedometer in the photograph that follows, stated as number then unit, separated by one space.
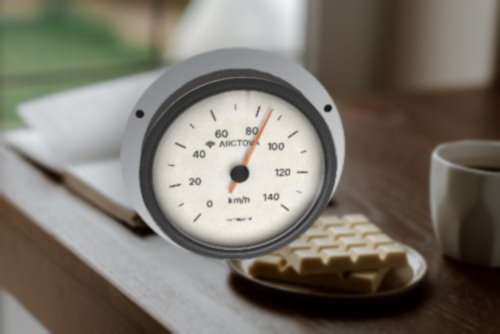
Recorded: 85 km/h
